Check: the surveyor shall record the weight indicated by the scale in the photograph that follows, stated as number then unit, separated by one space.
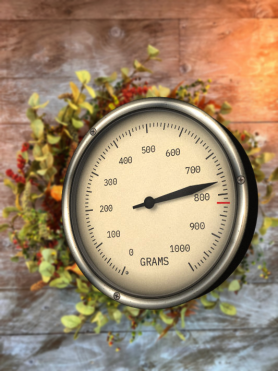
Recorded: 770 g
